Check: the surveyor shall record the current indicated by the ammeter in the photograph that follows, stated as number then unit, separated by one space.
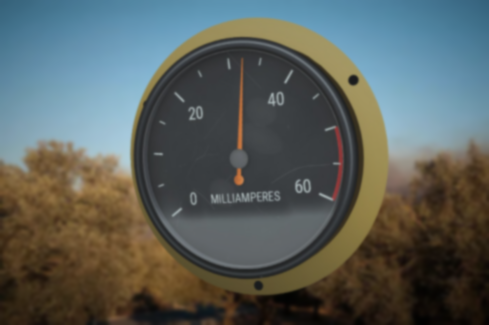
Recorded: 32.5 mA
